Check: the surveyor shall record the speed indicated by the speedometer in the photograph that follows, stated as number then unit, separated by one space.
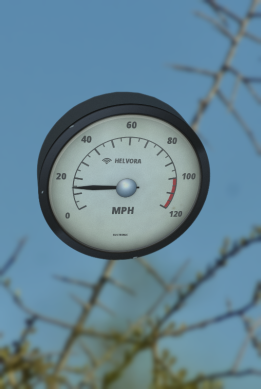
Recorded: 15 mph
